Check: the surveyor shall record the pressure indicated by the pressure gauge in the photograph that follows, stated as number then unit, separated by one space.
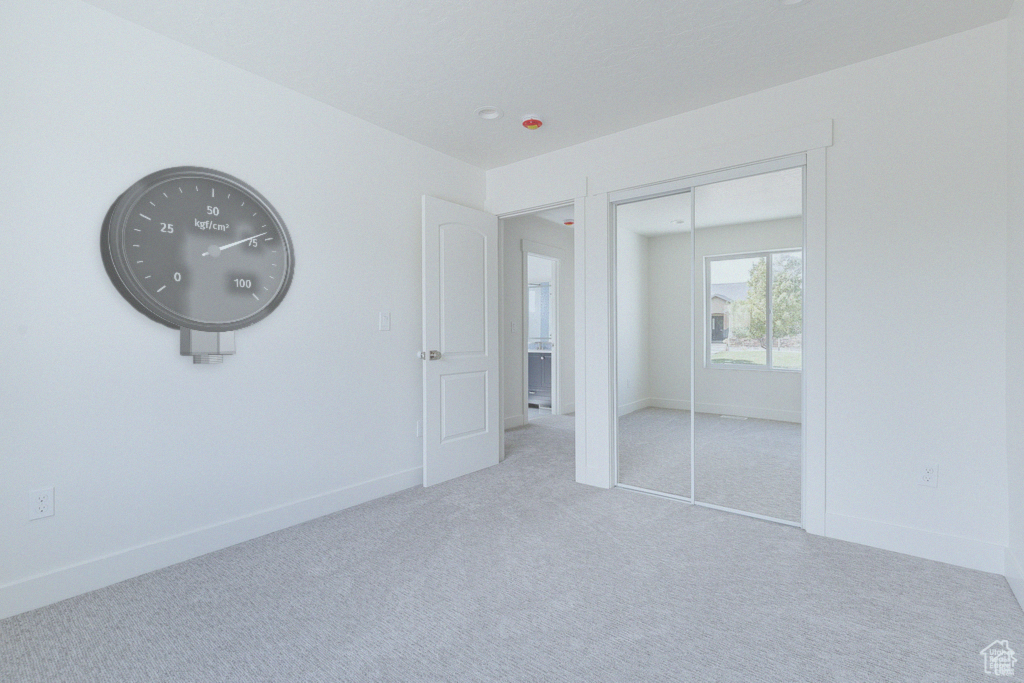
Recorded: 72.5 kg/cm²
